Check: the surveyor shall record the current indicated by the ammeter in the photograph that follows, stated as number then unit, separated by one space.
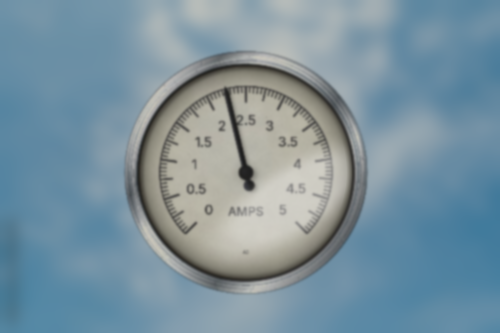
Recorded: 2.25 A
